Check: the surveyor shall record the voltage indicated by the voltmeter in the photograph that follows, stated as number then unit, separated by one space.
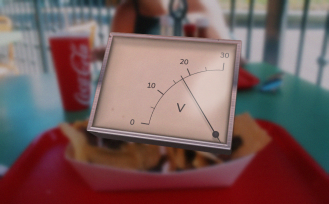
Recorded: 17.5 V
